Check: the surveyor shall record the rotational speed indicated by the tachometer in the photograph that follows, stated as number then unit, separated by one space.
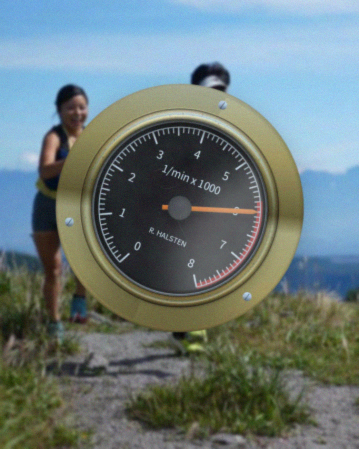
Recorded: 6000 rpm
